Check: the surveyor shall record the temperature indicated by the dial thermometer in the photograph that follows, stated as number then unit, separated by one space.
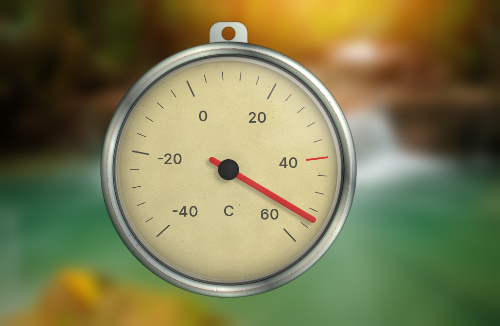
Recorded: 54 °C
